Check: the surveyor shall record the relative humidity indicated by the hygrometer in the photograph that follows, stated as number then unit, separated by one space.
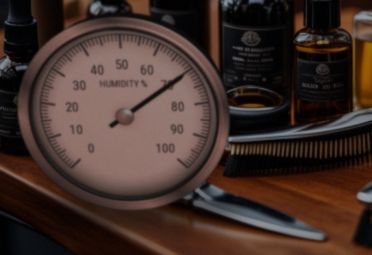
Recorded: 70 %
